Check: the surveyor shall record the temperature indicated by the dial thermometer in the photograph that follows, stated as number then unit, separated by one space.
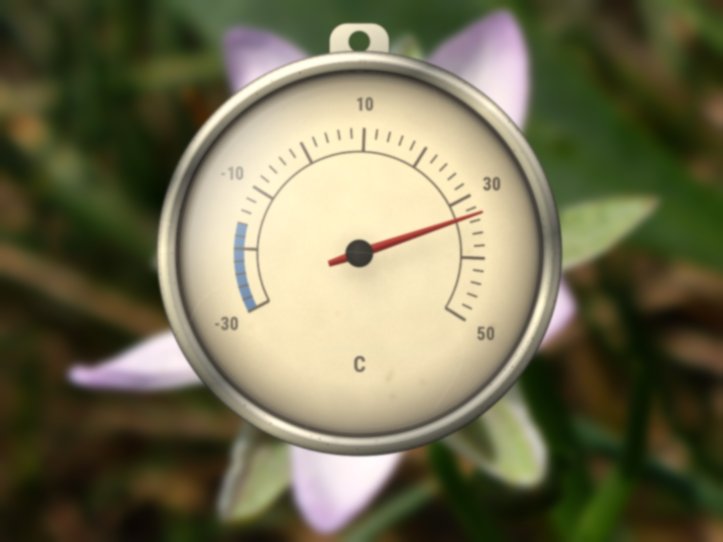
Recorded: 33 °C
